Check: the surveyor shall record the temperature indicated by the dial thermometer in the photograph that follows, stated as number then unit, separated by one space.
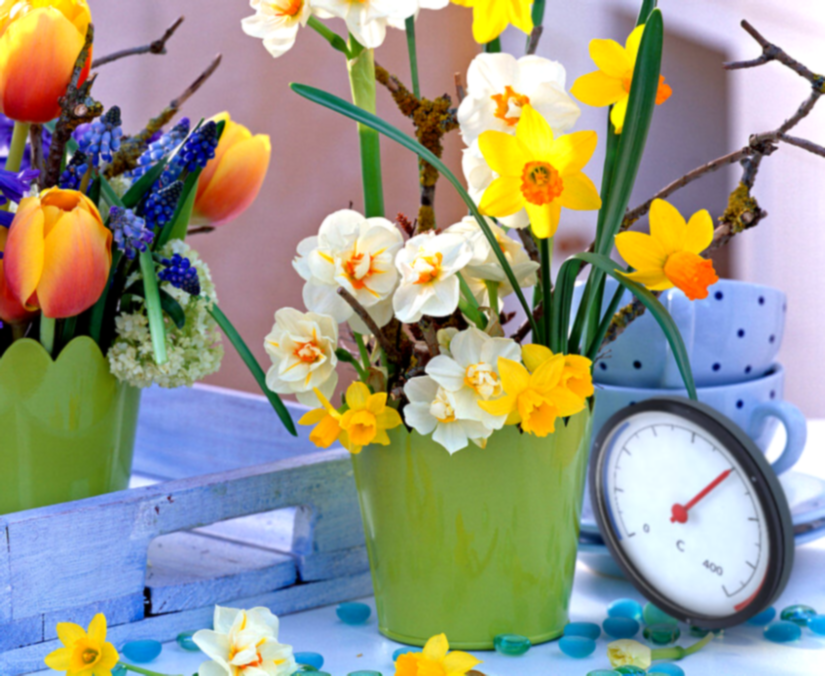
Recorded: 250 °C
